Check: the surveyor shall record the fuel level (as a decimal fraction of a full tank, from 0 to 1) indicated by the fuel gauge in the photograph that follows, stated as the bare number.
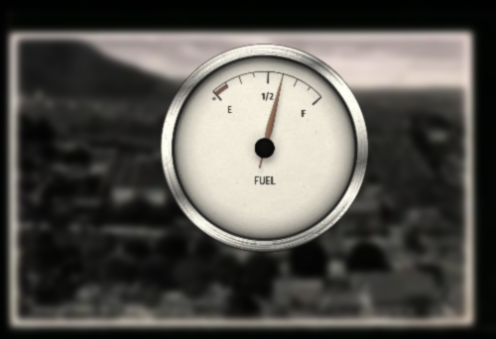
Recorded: 0.625
